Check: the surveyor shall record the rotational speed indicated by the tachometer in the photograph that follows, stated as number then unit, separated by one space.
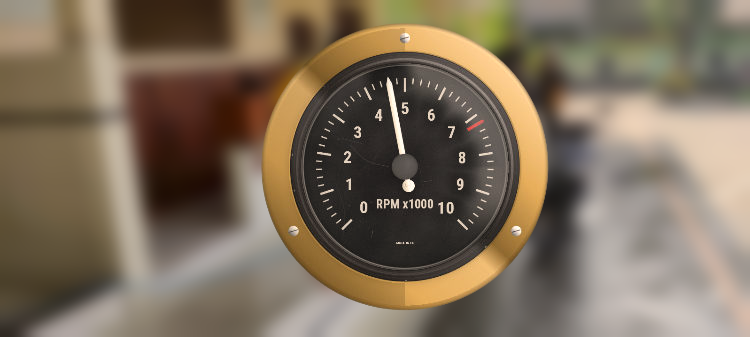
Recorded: 4600 rpm
